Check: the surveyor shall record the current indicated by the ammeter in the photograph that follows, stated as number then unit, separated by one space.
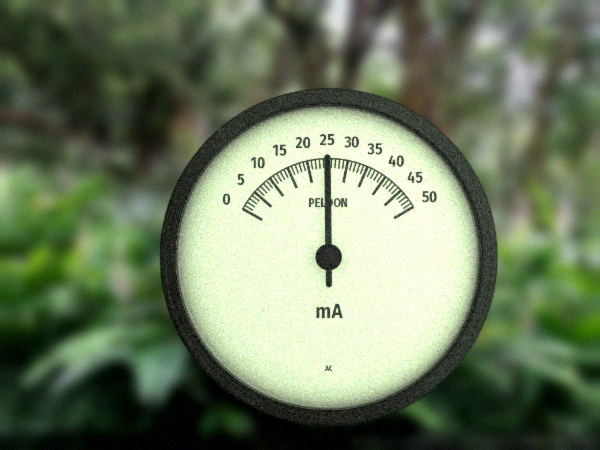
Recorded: 25 mA
